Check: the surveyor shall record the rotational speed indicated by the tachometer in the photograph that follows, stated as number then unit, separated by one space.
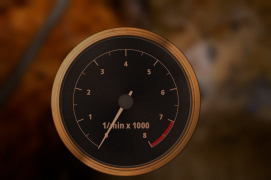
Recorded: 0 rpm
